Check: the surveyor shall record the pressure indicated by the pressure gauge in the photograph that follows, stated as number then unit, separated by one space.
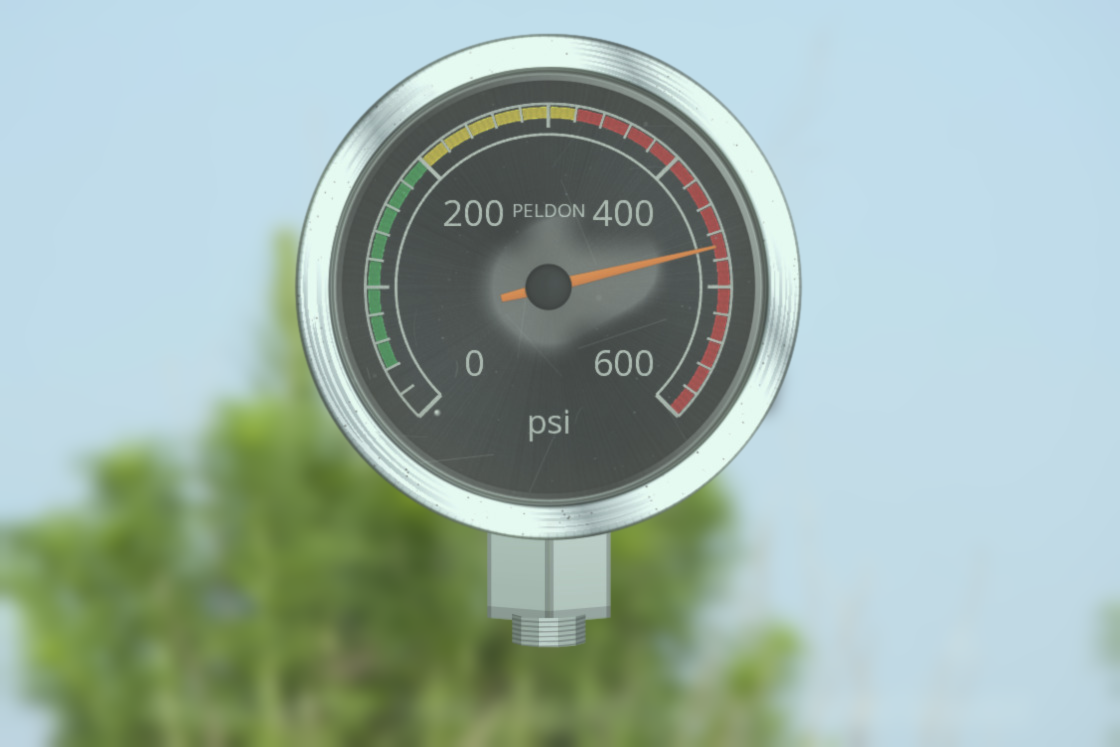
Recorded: 470 psi
